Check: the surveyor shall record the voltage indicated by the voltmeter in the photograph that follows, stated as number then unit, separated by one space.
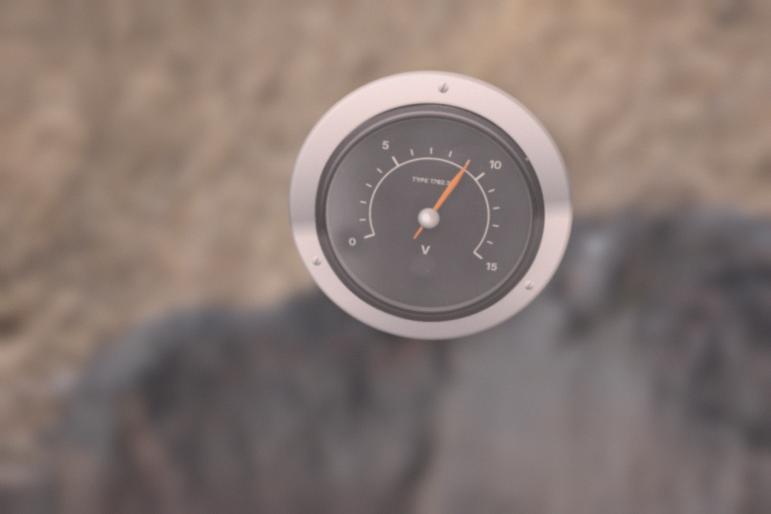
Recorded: 9 V
